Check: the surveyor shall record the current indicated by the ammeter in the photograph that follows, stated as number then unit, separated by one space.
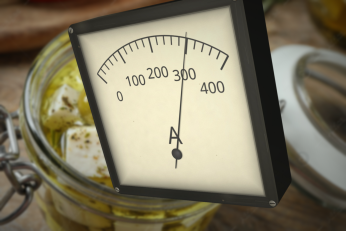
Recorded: 300 A
